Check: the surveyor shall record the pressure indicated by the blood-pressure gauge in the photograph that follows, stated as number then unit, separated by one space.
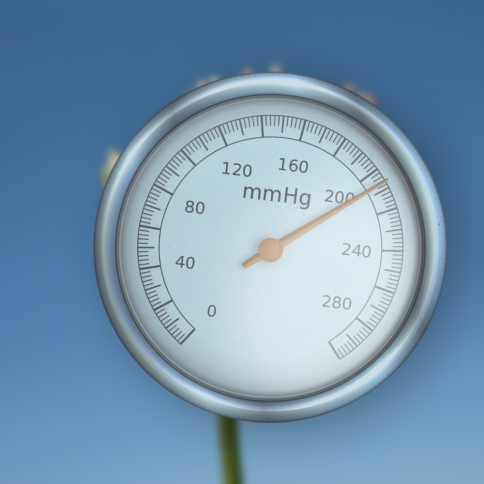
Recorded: 206 mmHg
